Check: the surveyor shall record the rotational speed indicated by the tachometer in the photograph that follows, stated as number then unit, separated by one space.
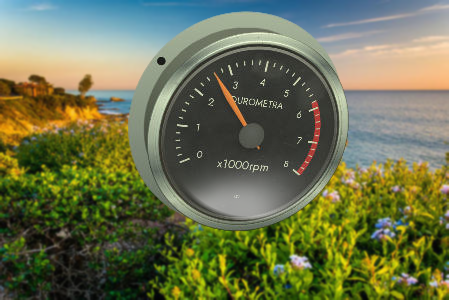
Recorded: 2600 rpm
